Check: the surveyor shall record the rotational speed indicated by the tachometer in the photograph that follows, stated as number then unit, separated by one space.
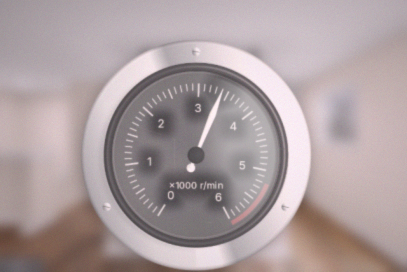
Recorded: 3400 rpm
